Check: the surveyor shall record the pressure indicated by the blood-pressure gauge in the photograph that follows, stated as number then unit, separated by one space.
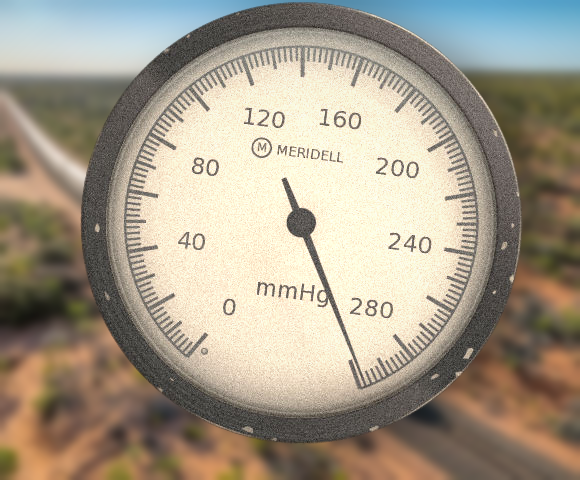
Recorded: 298 mmHg
